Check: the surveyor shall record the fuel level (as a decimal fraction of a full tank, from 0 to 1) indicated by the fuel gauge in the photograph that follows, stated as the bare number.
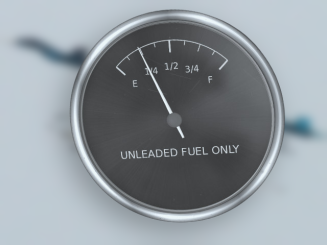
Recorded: 0.25
